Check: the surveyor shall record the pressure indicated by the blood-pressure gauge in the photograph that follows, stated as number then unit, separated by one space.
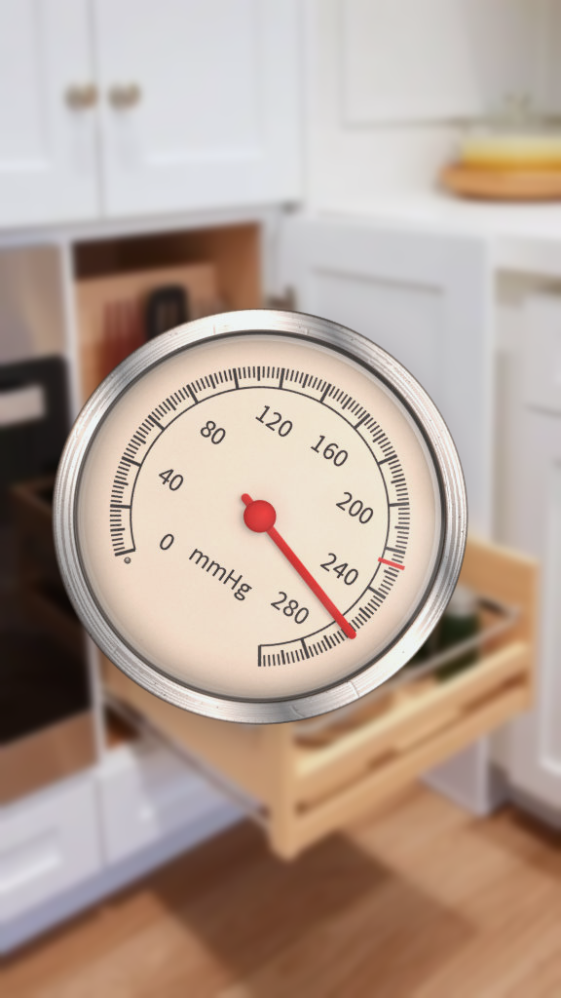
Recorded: 260 mmHg
